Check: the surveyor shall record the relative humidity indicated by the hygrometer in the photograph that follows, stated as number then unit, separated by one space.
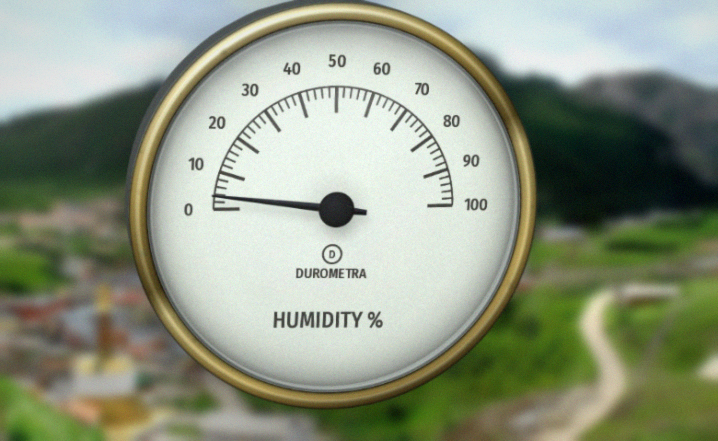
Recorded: 4 %
